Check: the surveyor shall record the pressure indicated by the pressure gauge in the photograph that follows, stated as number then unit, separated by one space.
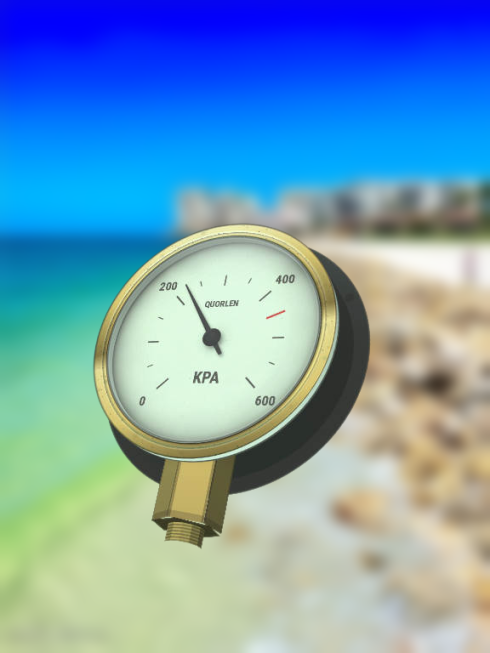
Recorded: 225 kPa
